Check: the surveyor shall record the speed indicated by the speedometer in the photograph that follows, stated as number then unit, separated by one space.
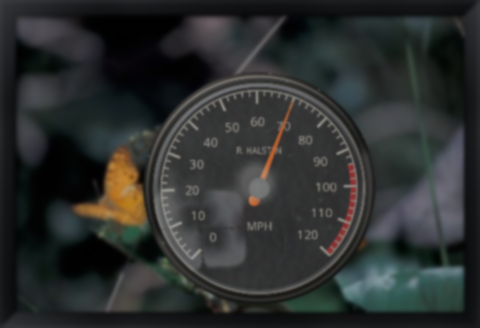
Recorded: 70 mph
